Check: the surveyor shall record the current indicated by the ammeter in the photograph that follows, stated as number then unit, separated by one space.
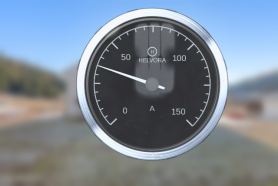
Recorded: 35 A
